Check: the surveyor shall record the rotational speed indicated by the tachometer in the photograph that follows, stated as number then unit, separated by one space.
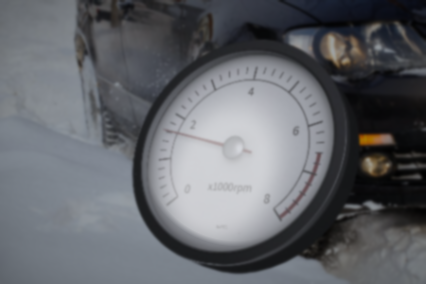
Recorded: 1600 rpm
